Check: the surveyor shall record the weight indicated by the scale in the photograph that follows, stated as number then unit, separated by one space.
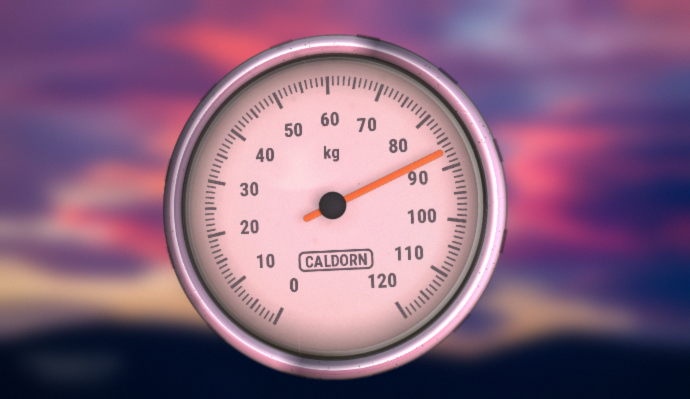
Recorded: 87 kg
